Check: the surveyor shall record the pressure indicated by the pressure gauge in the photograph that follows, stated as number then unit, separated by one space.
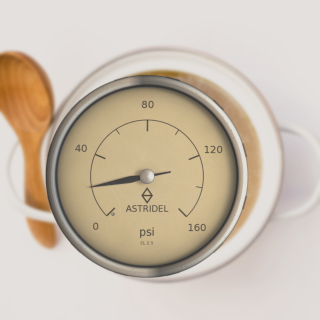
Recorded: 20 psi
